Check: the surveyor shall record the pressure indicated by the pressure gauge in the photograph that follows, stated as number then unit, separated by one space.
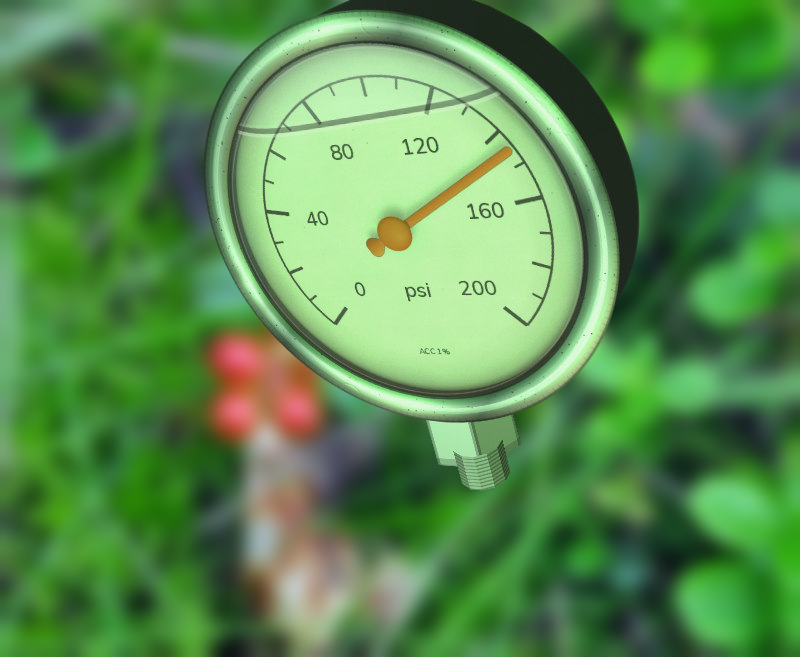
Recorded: 145 psi
